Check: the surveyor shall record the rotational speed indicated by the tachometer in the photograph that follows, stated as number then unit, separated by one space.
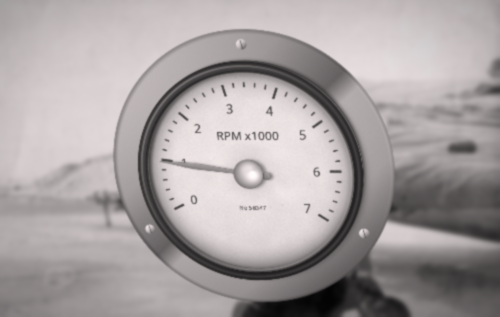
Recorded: 1000 rpm
